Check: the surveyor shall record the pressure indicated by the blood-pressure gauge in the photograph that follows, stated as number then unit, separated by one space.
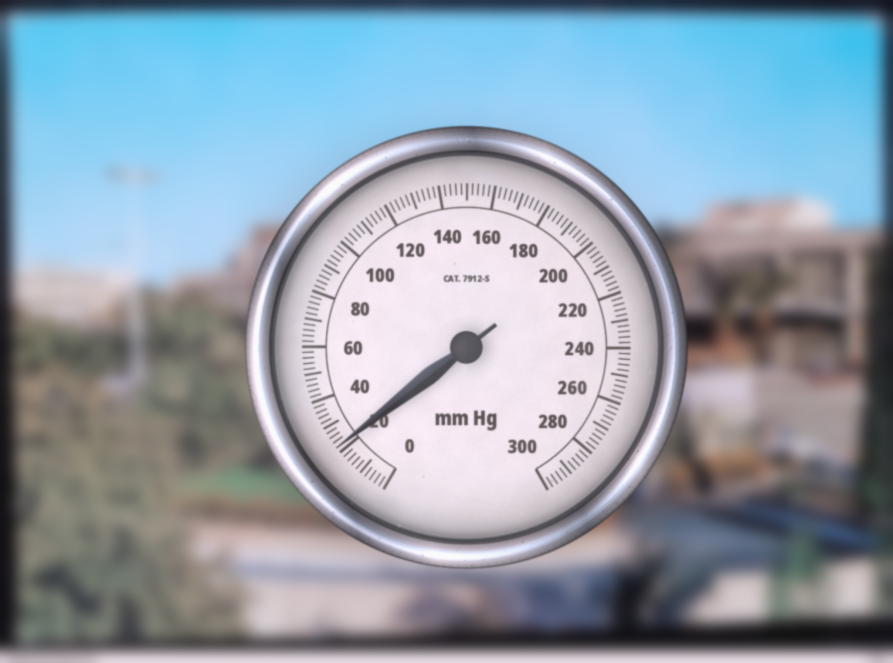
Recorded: 22 mmHg
